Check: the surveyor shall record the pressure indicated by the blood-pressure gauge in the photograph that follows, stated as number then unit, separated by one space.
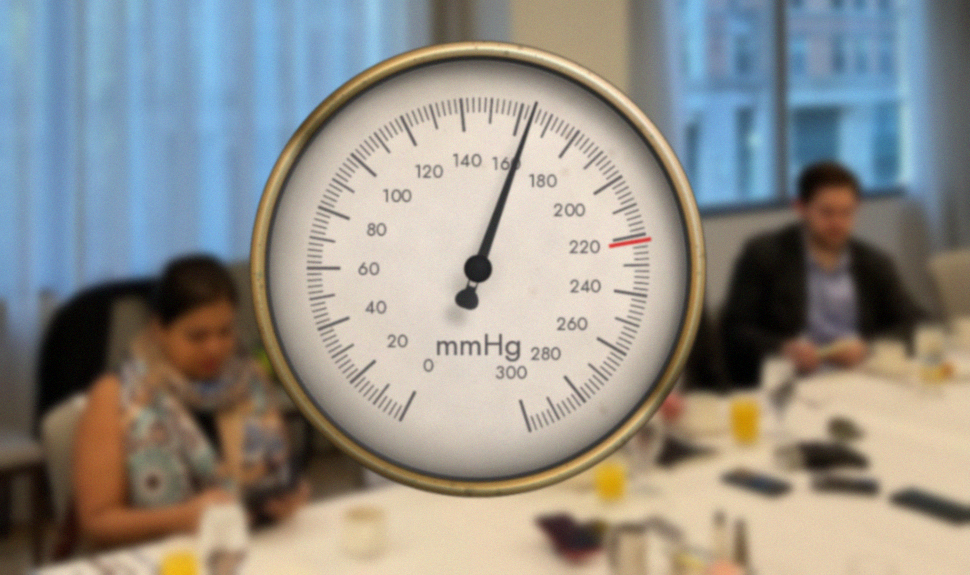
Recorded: 164 mmHg
